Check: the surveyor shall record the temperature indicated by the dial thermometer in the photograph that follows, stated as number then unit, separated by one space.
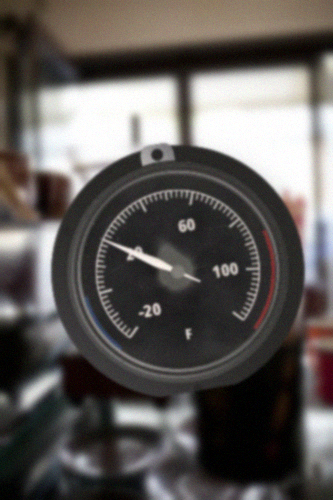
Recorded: 20 °F
